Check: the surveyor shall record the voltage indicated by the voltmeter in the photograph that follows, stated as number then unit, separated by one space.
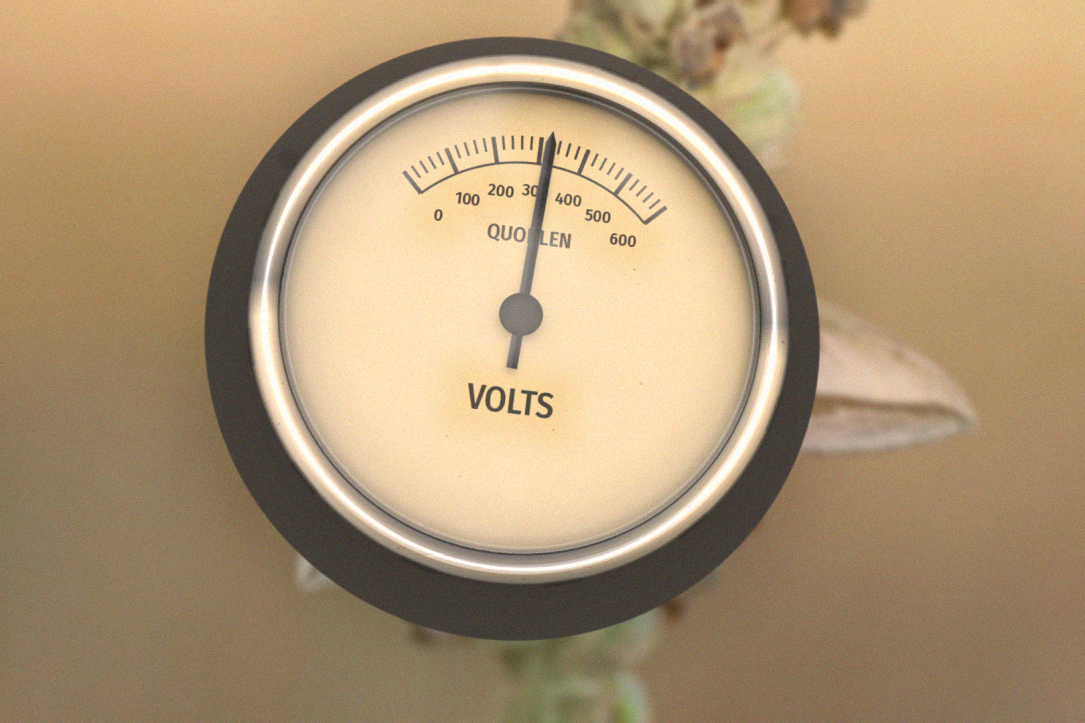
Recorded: 320 V
